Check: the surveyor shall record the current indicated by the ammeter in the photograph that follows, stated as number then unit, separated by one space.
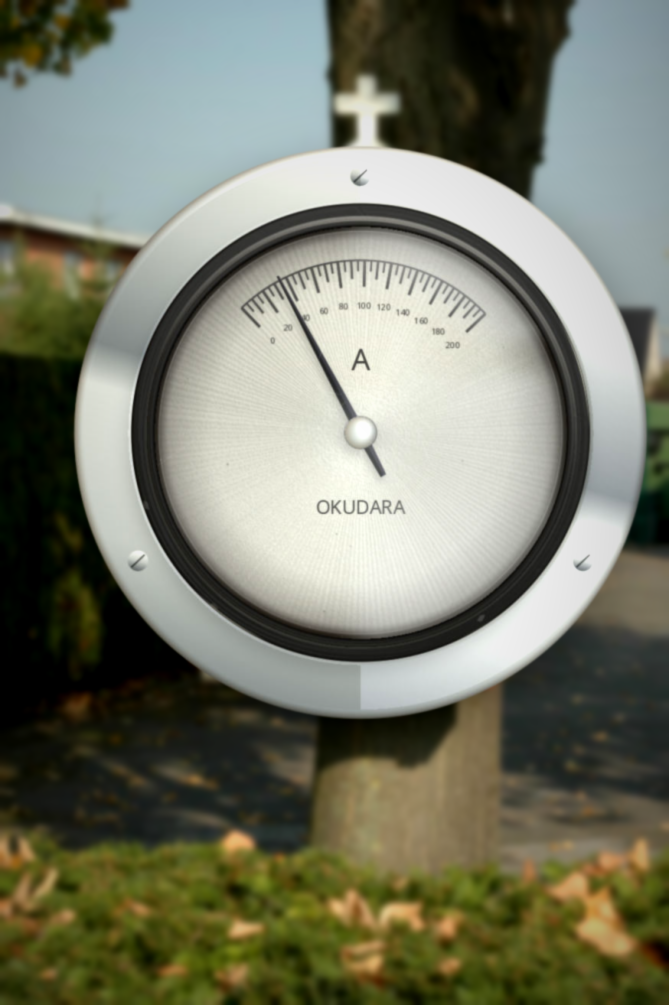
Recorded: 35 A
